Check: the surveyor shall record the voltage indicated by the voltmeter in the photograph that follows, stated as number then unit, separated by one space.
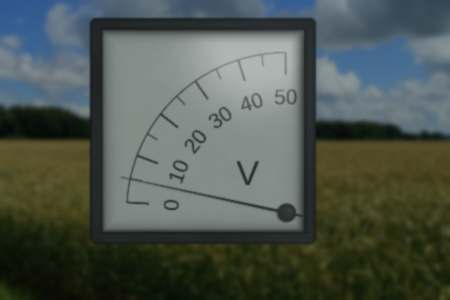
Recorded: 5 V
